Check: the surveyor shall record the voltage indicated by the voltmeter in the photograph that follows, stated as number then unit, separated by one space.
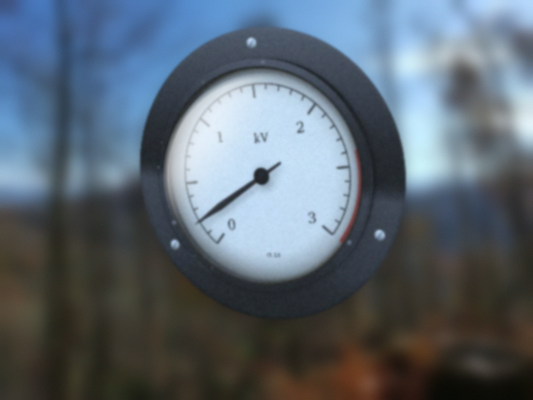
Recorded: 0.2 kV
